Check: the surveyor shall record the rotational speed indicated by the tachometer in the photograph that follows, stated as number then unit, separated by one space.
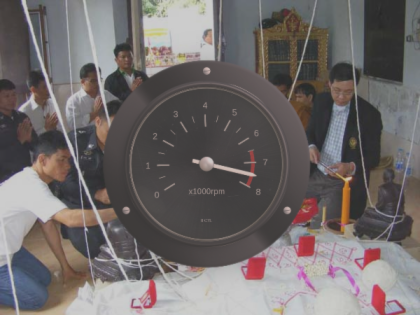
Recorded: 7500 rpm
